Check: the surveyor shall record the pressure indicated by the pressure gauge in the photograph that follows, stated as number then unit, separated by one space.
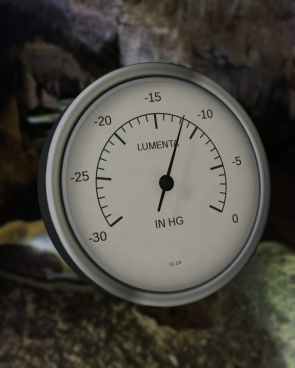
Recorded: -12 inHg
